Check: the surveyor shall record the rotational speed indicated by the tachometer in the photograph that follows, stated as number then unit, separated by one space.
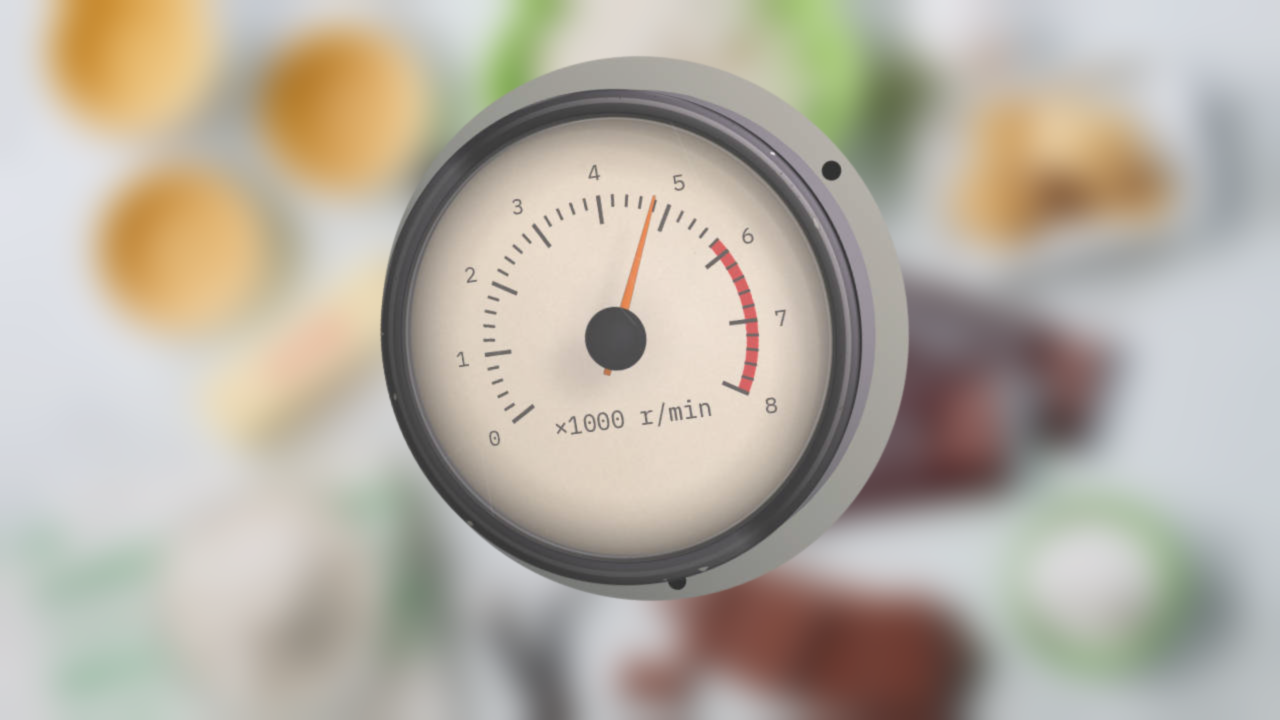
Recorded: 4800 rpm
